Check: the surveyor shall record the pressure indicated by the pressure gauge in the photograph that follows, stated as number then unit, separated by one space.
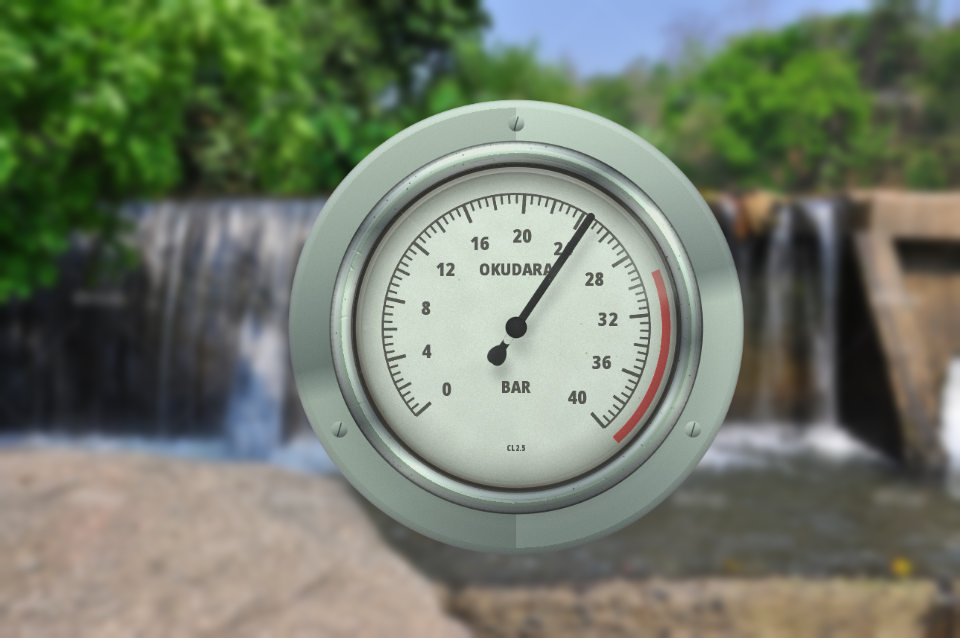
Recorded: 24.5 bar
